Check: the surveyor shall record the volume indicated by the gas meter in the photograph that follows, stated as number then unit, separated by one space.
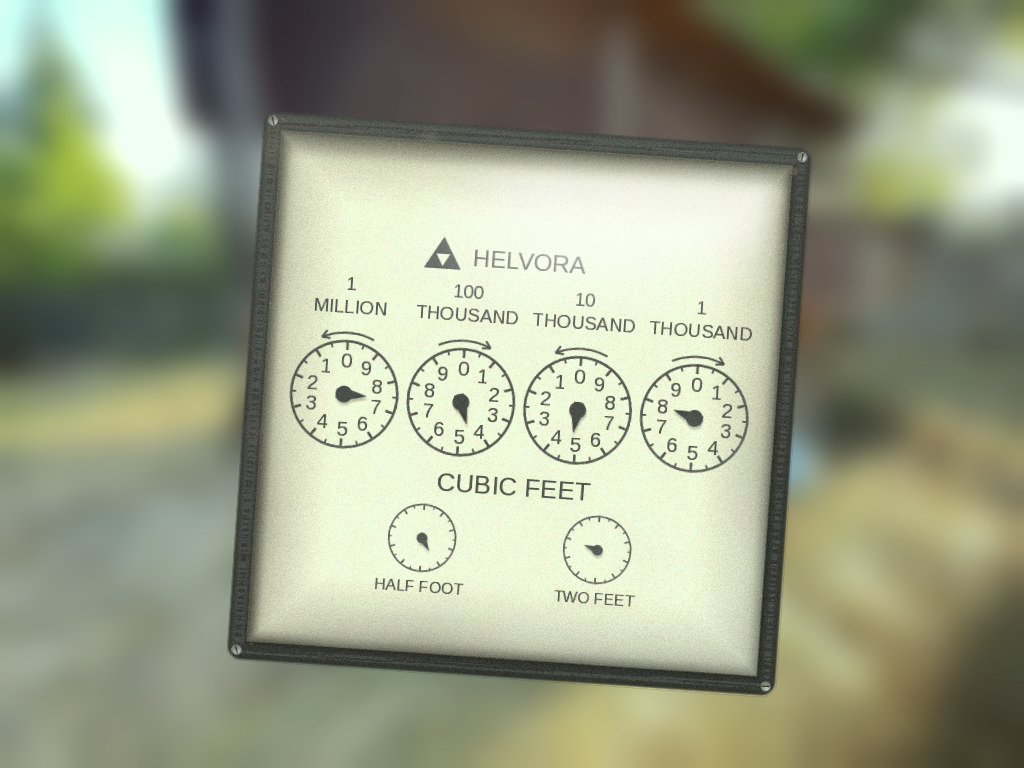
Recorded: 744800 ft³
